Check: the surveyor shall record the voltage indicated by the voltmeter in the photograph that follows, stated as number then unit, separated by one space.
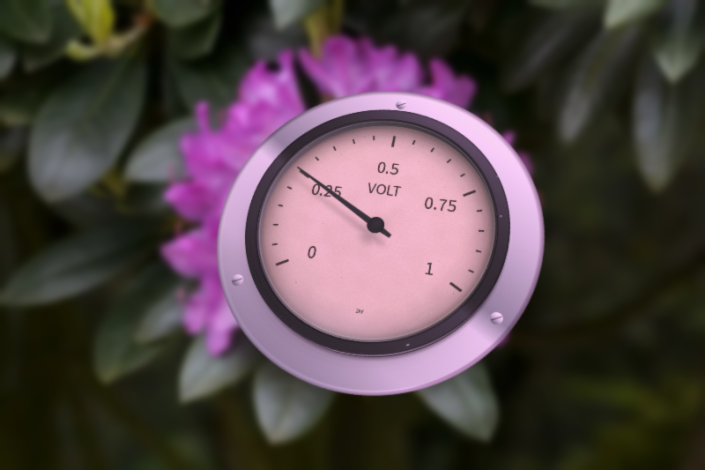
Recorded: 0.25 V
